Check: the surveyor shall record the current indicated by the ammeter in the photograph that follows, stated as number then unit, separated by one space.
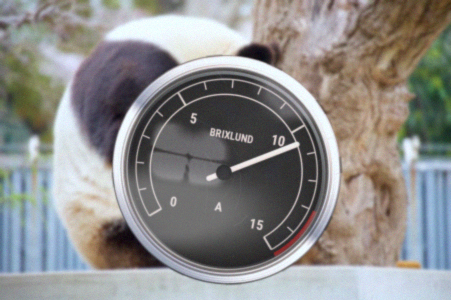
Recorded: 10.5 A
